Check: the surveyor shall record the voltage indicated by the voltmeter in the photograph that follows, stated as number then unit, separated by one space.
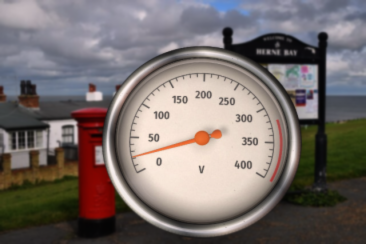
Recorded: 20 V
